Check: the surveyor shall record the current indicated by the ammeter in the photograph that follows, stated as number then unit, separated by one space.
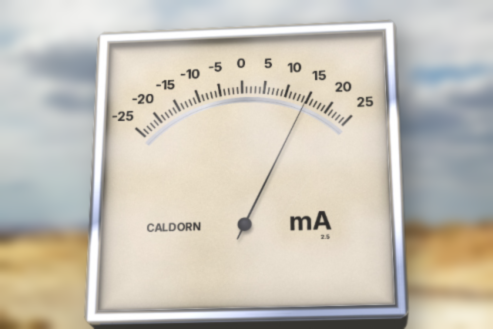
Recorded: 15 mA
